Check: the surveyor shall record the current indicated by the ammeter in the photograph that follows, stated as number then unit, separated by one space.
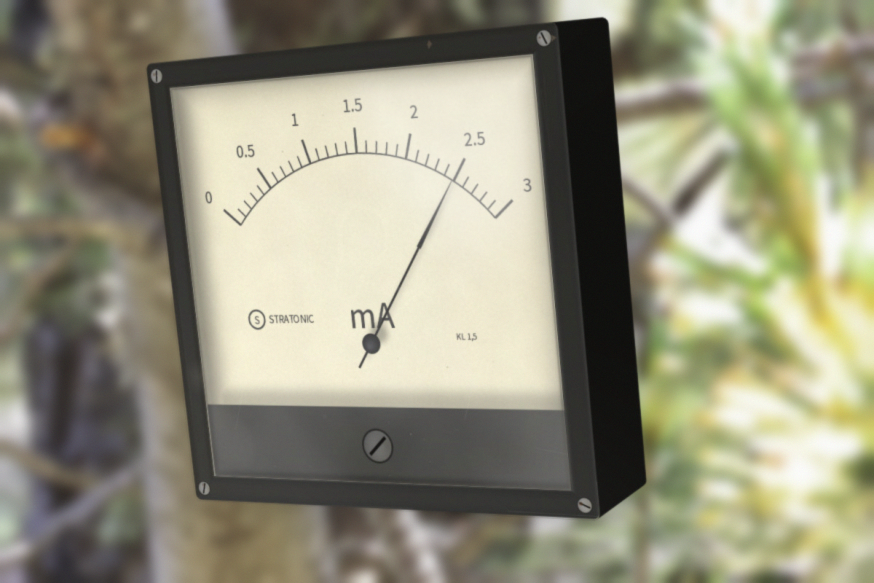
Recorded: 2.5 mA
